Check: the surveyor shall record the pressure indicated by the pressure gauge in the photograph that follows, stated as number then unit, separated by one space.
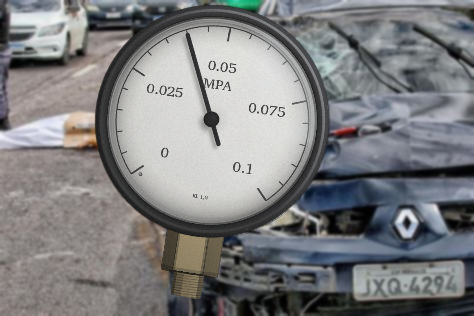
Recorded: 0.04 MPa
